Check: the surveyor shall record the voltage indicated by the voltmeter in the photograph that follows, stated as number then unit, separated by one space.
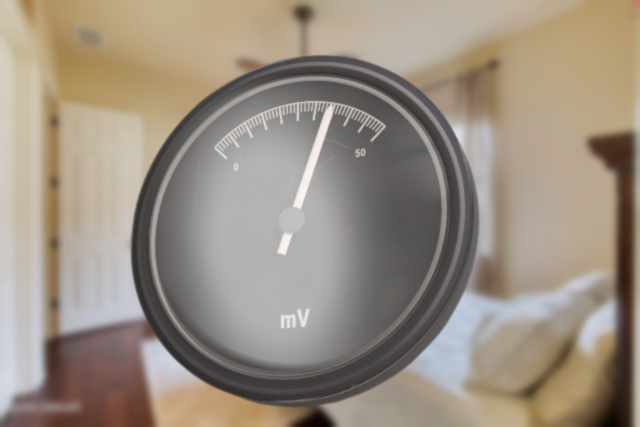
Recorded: 35 mV
